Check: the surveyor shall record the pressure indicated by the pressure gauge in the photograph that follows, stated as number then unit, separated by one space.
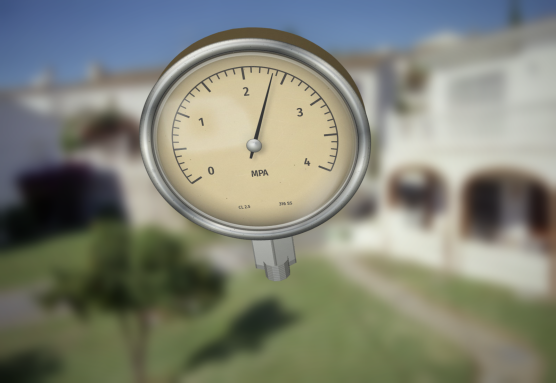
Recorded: 2.35 MPa
